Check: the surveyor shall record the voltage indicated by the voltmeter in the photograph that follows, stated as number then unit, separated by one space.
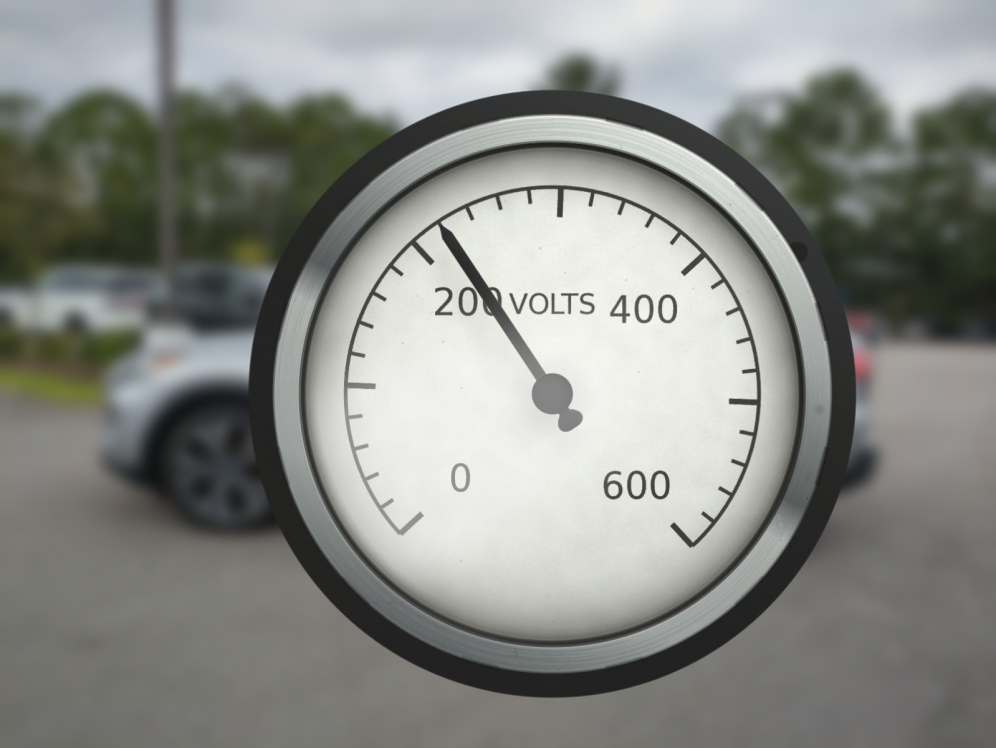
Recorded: 220 V
